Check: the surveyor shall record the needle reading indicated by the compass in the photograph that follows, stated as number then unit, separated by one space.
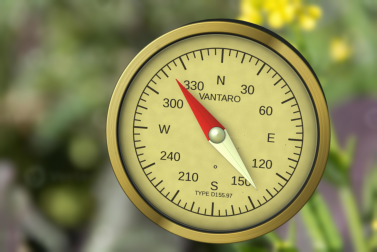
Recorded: 320 °
